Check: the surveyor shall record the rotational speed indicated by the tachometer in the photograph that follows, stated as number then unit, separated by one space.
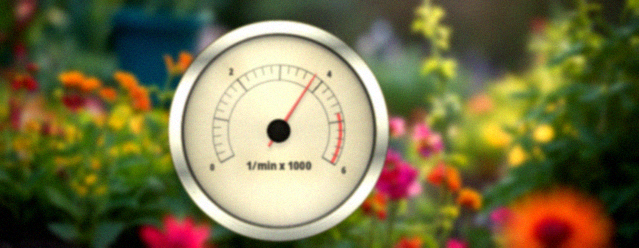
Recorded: 3800 rpm
